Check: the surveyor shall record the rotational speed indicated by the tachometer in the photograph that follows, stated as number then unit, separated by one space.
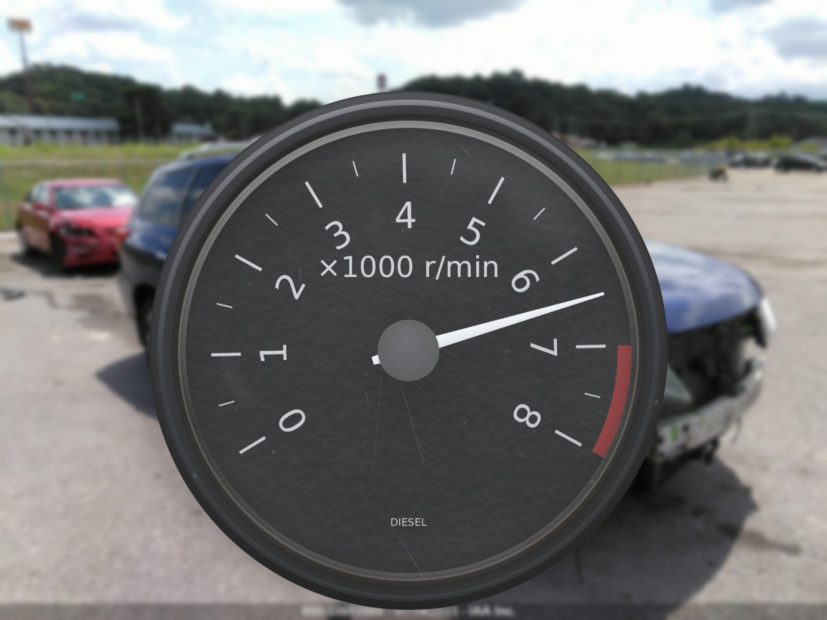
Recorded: 6500 rpm
